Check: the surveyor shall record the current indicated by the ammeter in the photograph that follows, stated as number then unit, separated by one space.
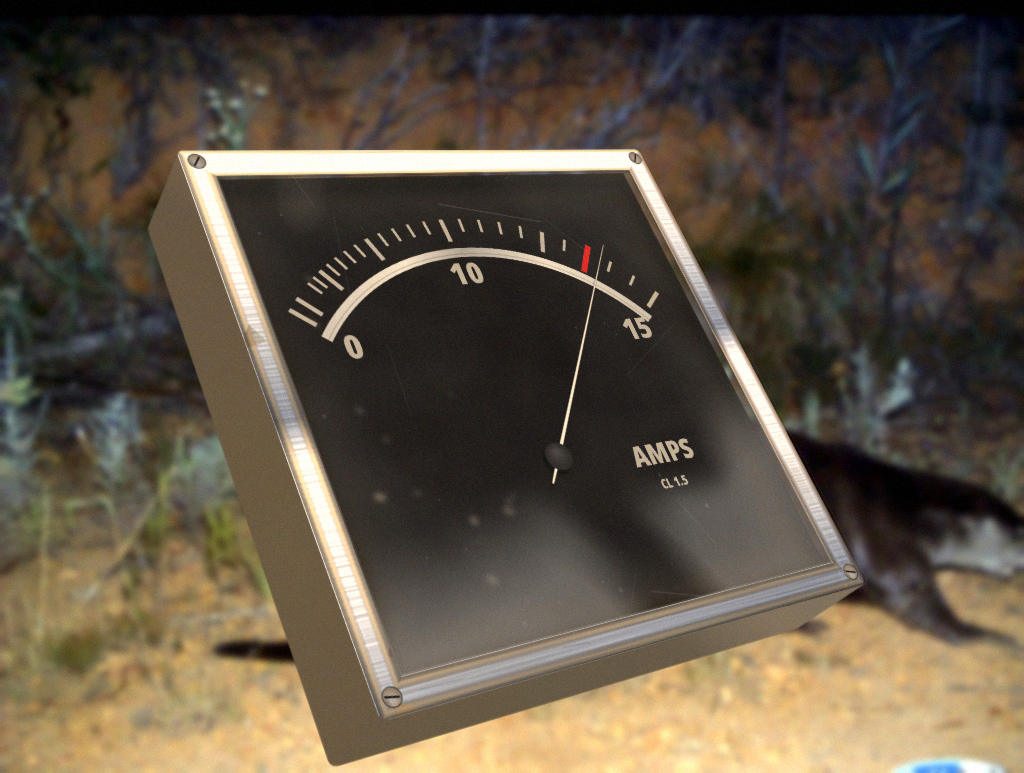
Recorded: 13.75 A
